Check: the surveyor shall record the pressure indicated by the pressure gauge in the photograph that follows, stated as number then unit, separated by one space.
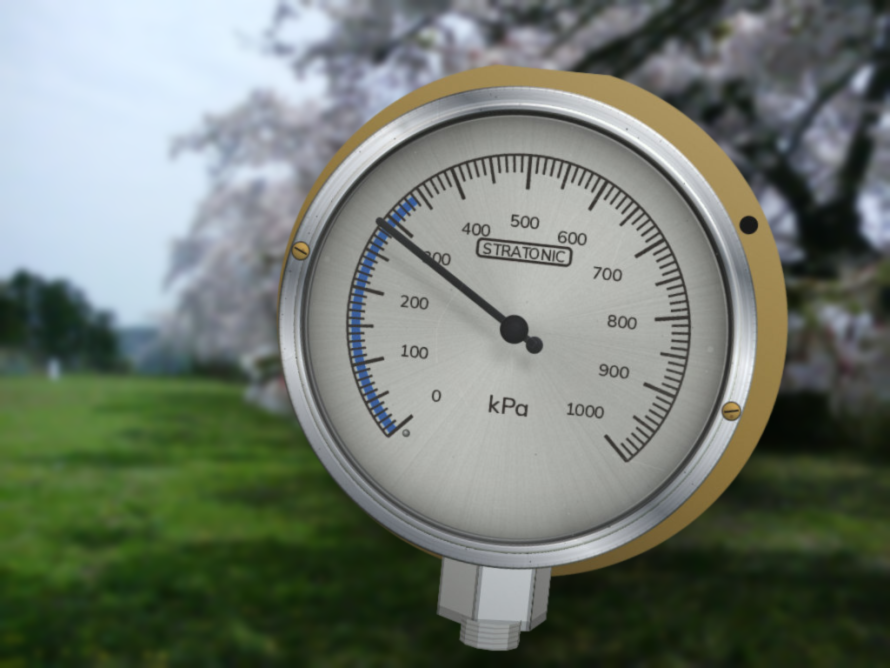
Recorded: 290 kPa
